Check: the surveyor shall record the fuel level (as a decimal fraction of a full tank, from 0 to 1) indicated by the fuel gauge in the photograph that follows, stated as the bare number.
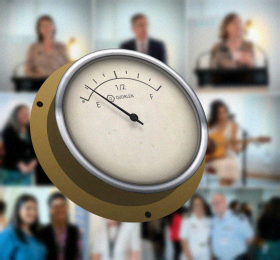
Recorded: 0.125
